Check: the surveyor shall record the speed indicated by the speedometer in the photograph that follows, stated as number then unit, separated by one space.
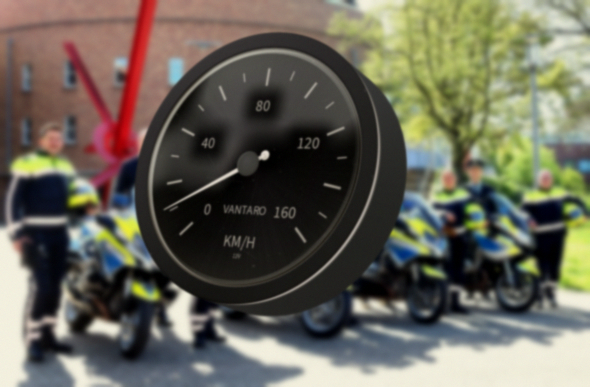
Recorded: 10 km/h
